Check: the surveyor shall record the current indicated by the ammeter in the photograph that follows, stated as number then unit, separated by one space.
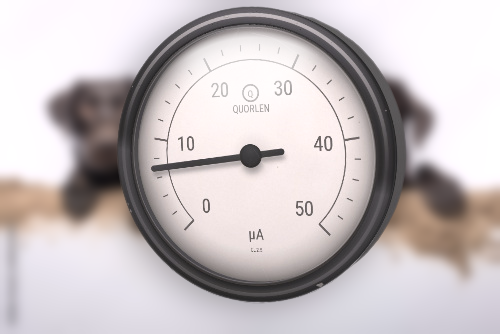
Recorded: 7 µA
